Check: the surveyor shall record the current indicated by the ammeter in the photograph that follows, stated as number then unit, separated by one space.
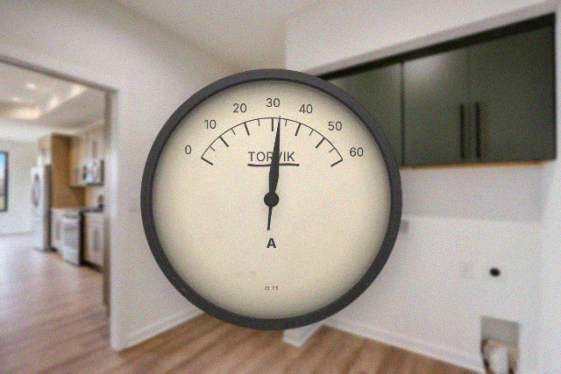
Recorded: 32.5 A
